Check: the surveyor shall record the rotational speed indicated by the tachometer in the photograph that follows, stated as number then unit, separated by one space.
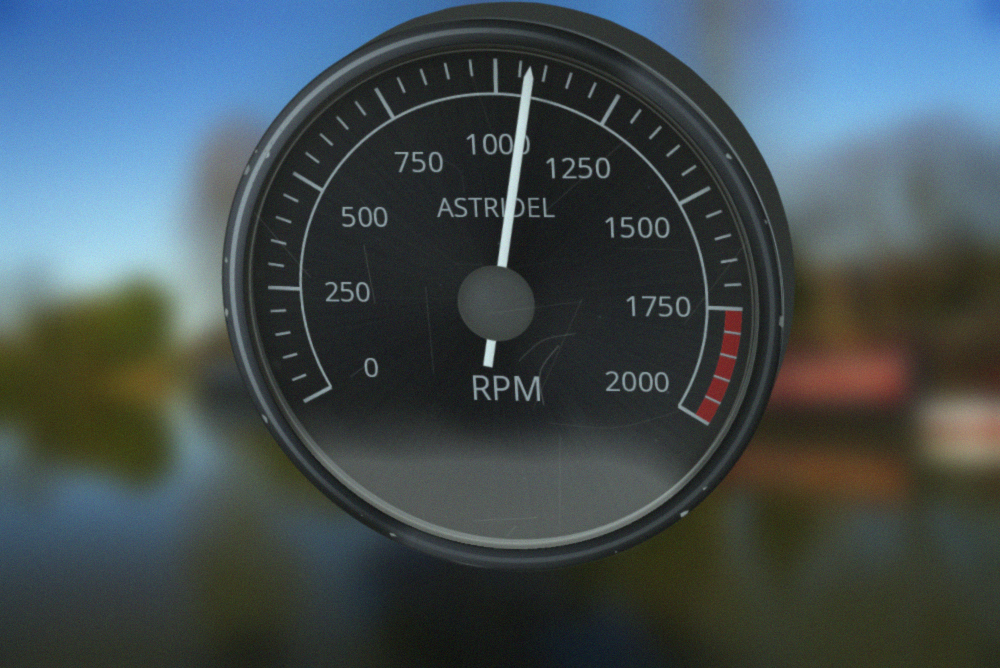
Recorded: 1075 rpm
